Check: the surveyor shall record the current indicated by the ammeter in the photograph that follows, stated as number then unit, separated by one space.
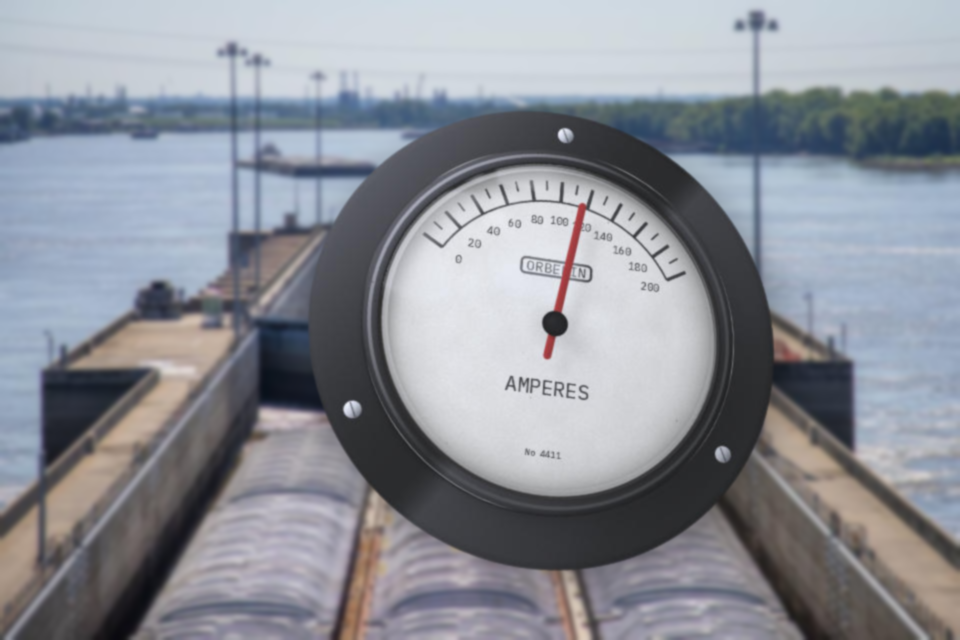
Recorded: 115 A
